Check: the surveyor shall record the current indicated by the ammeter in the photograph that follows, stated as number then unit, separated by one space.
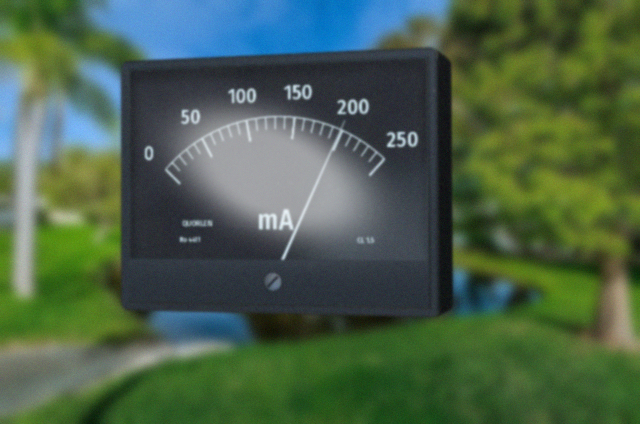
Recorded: 200 mA
